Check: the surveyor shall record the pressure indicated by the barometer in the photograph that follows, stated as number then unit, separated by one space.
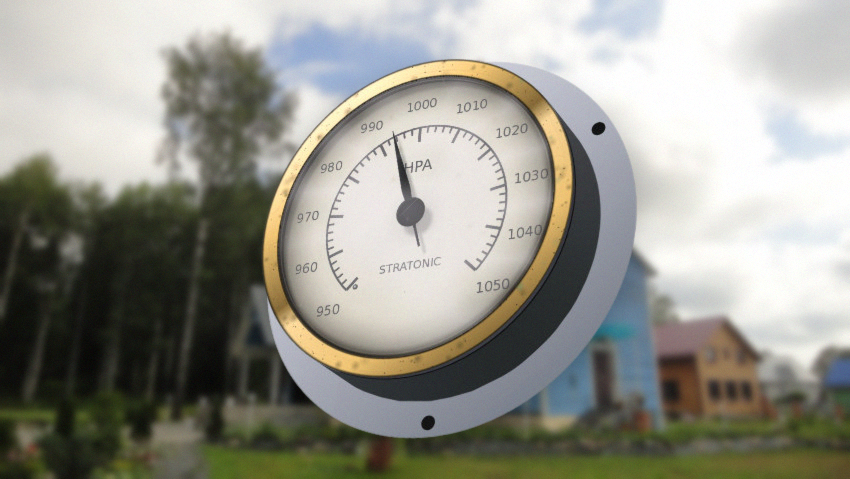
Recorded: 994 hPa
